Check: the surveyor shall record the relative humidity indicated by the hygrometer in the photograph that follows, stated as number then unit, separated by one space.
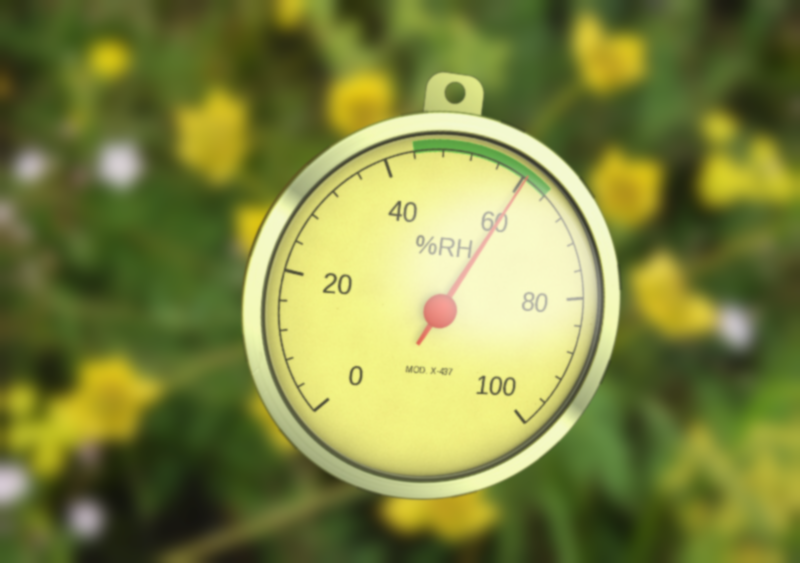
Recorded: 60 %
